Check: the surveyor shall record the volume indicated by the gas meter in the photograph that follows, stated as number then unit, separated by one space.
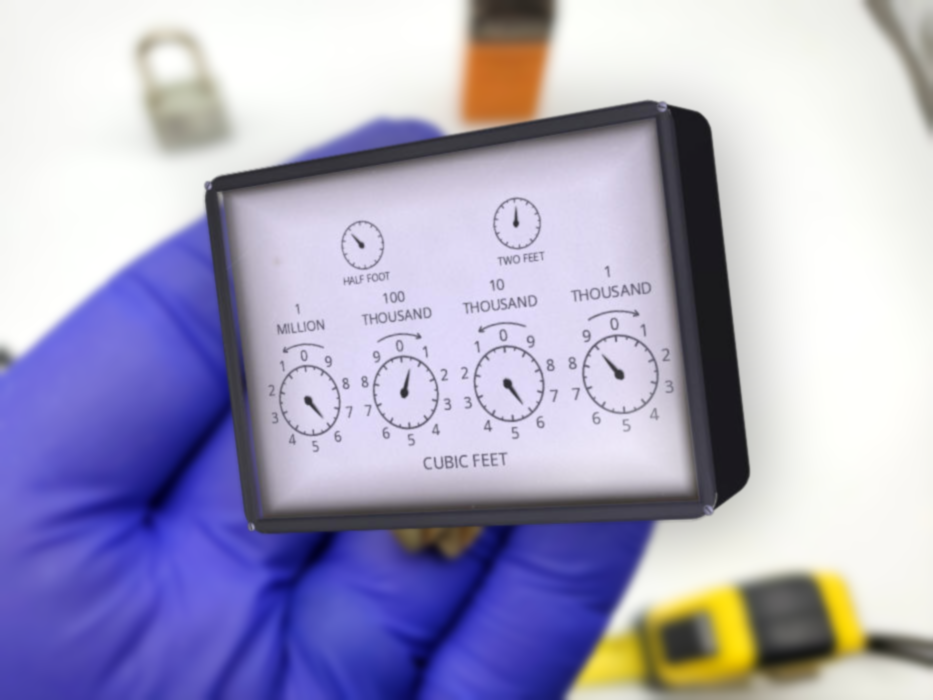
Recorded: 605900 ft³
